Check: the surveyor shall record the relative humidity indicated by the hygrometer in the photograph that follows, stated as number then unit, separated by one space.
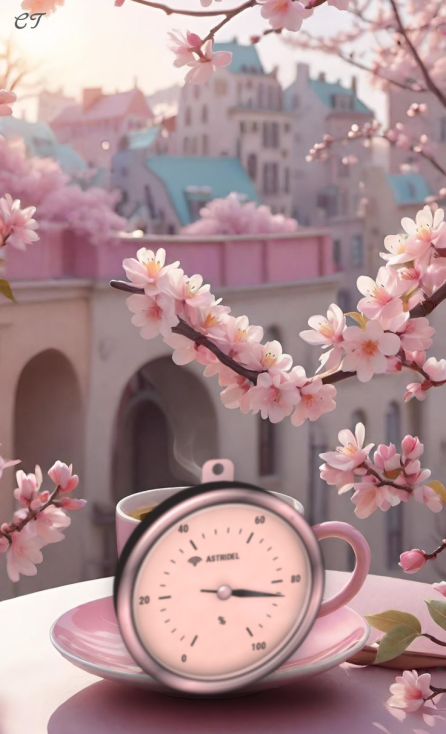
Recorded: 84 %
